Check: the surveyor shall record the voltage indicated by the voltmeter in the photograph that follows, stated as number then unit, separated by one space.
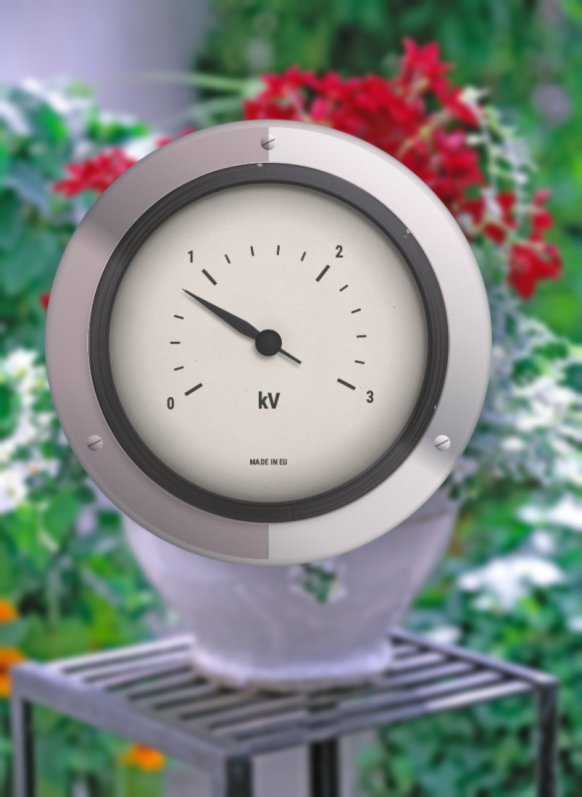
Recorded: 0.8 kV
